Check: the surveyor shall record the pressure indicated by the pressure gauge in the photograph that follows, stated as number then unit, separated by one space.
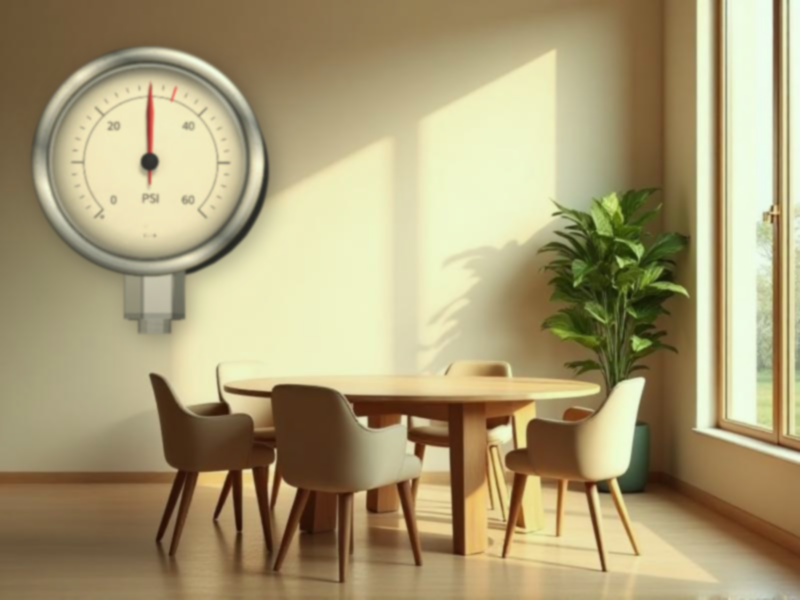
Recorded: 30 psi
